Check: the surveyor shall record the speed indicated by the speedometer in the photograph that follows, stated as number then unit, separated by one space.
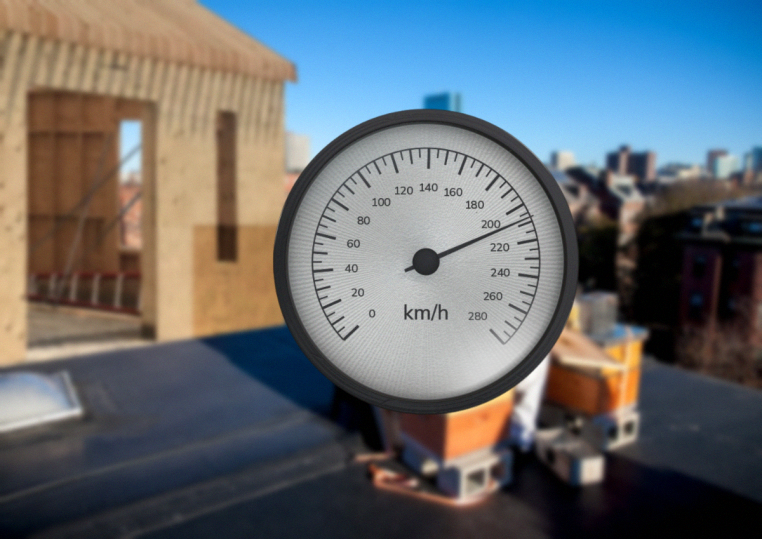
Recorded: 207.5 km/h
